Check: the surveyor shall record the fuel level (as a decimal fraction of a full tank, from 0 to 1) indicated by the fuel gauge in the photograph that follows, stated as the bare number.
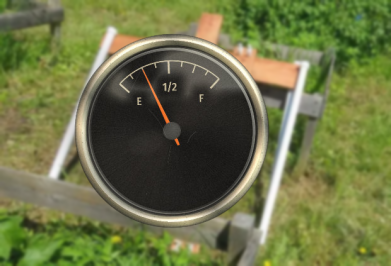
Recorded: 0.25
